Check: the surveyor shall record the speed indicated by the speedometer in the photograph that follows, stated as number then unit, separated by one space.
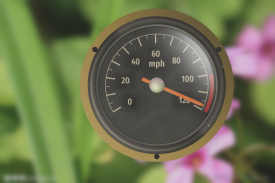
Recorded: 117.5 mph
